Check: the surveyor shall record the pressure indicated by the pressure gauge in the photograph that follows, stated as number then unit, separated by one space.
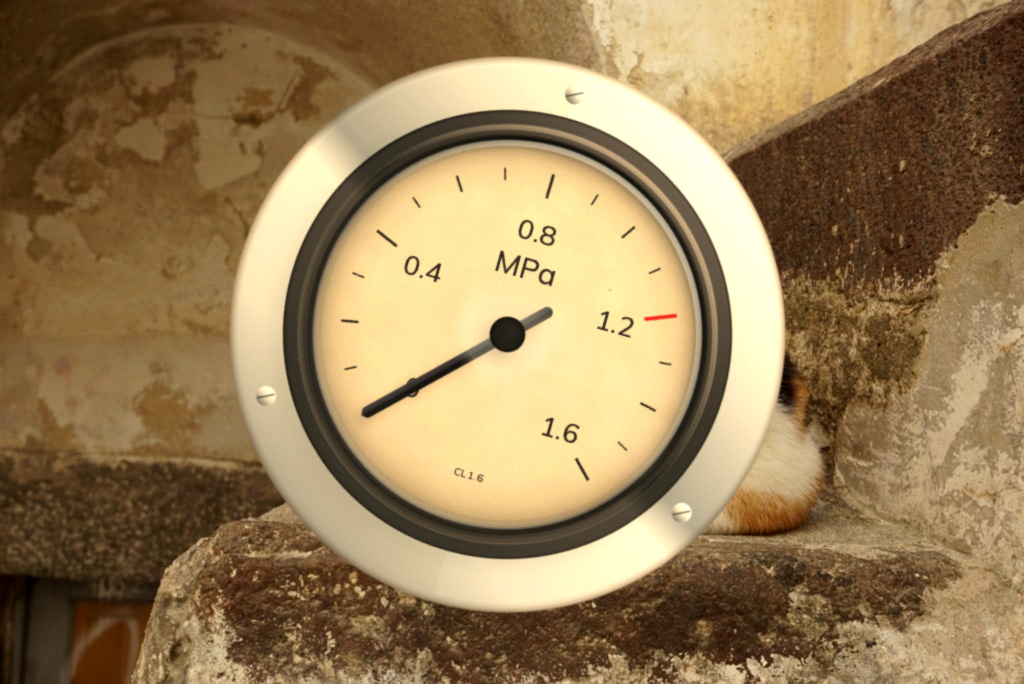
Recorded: 0 MPa
